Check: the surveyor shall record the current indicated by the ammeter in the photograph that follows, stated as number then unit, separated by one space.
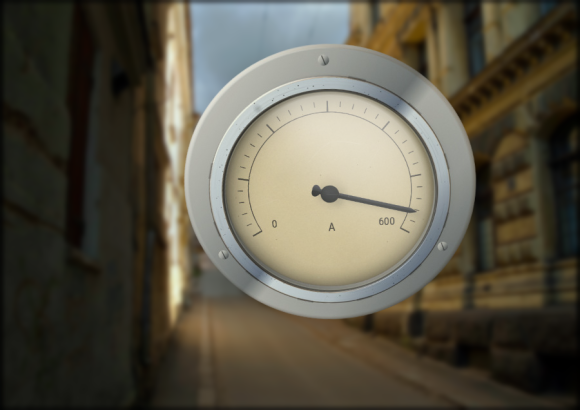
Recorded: 560 A
